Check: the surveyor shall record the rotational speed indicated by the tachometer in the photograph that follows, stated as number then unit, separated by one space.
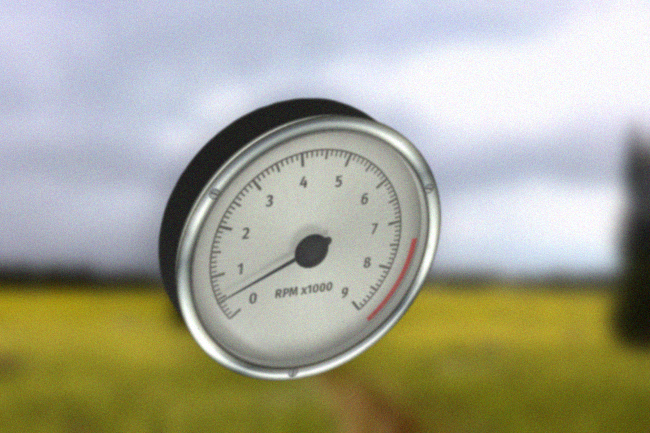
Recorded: 500 rpm
